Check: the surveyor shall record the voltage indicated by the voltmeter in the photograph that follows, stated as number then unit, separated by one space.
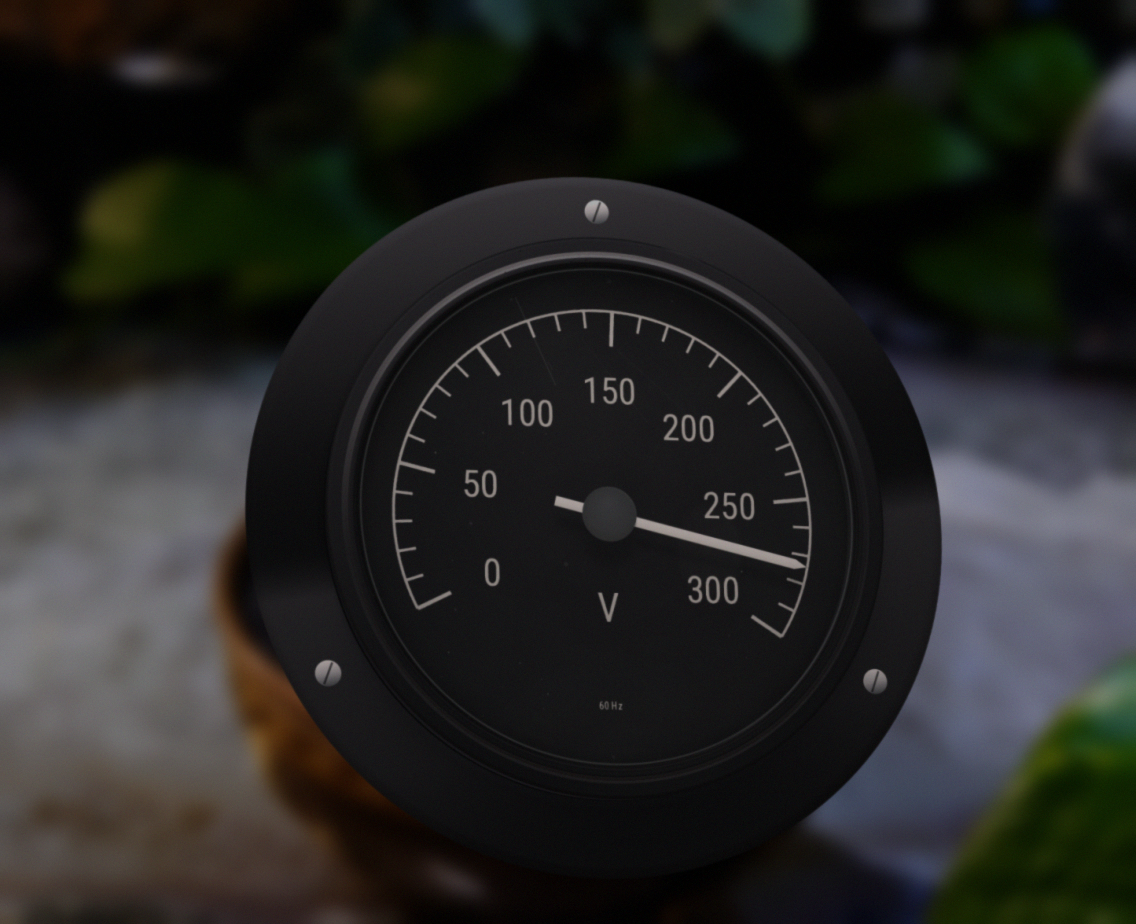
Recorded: 275 V
